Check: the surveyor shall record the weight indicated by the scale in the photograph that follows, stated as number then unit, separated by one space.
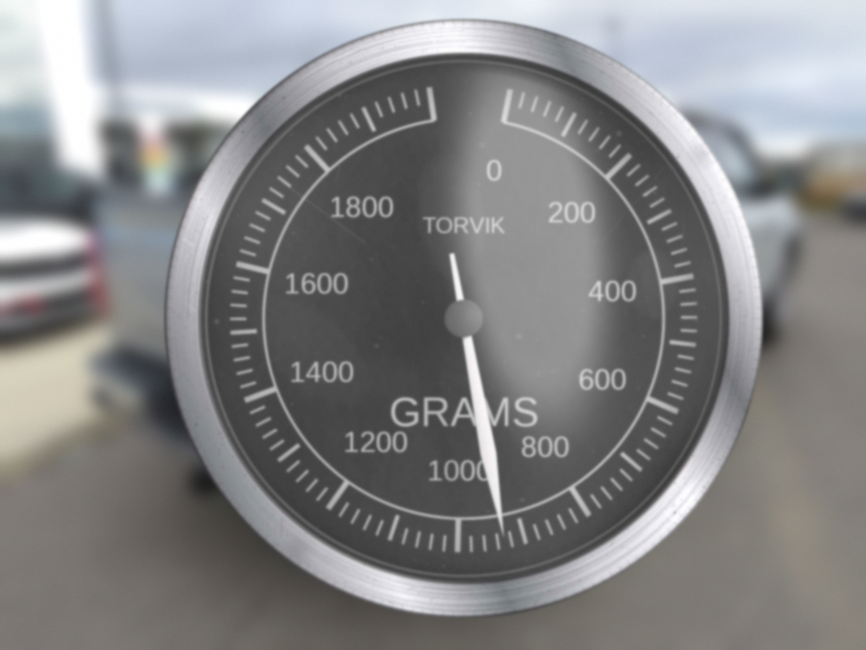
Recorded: 930 g
